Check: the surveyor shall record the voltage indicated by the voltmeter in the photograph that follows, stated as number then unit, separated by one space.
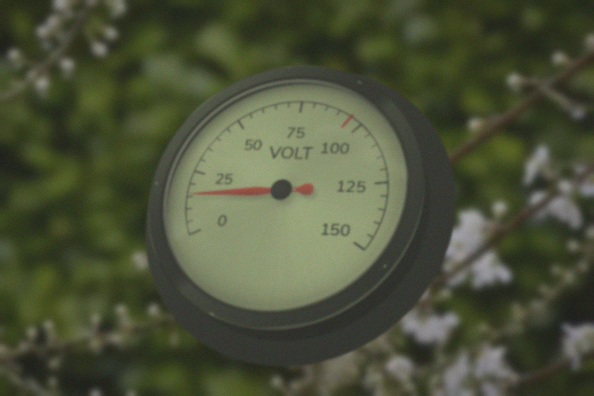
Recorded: 15 V
